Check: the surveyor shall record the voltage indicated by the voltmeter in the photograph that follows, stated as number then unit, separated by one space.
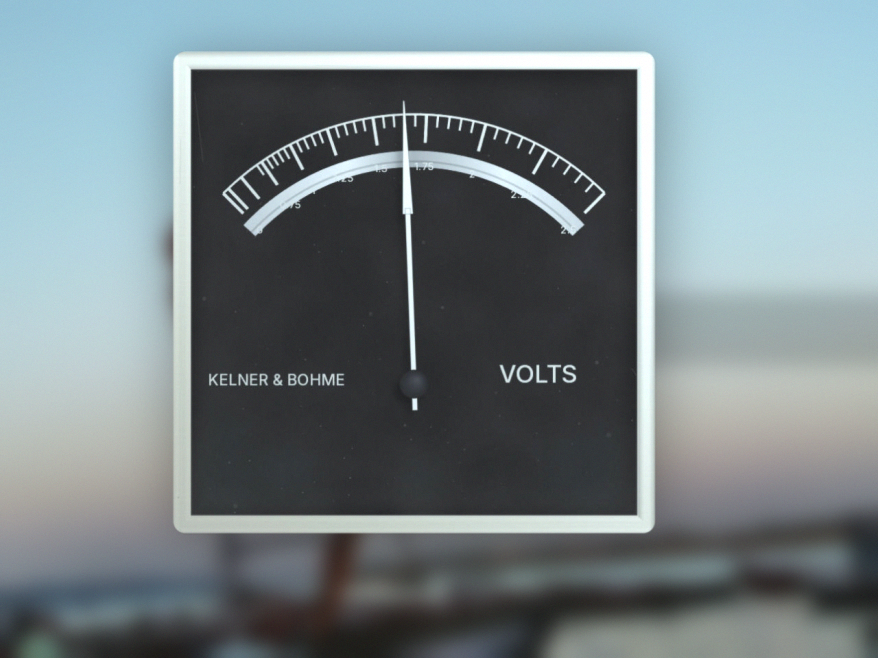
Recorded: 1.65 V
